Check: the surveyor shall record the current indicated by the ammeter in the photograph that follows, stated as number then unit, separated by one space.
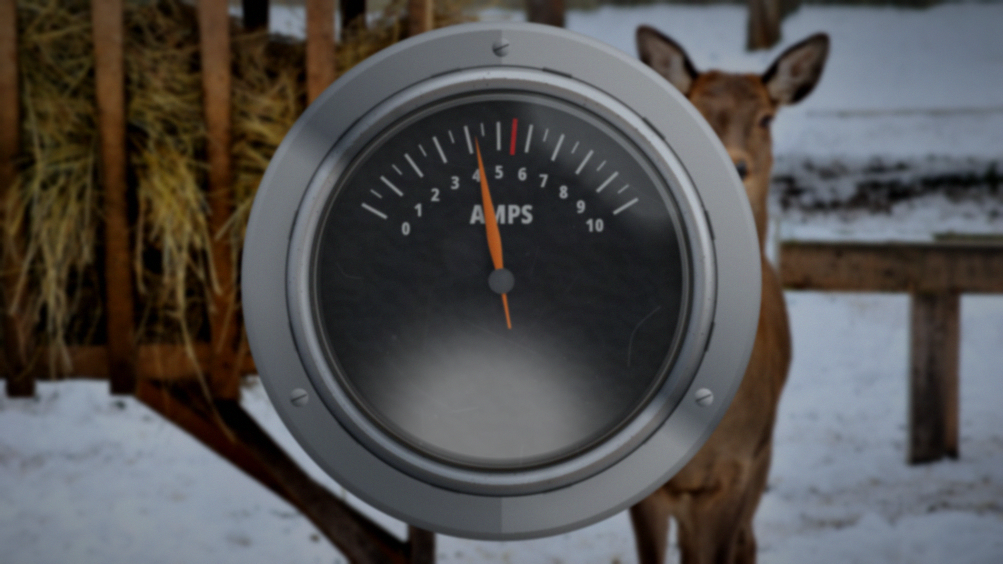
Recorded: 4.25 A
